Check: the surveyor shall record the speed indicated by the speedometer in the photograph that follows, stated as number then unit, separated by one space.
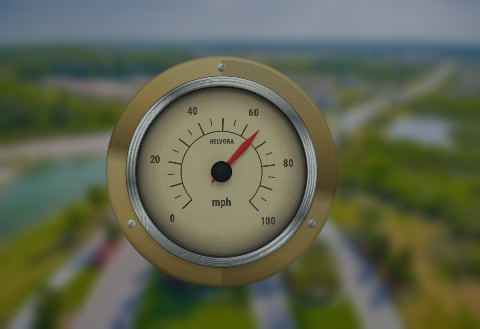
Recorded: 65 mph
